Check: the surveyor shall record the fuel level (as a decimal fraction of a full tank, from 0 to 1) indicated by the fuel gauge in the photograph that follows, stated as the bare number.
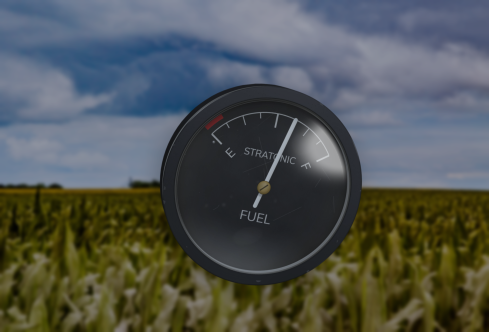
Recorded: 0.625
